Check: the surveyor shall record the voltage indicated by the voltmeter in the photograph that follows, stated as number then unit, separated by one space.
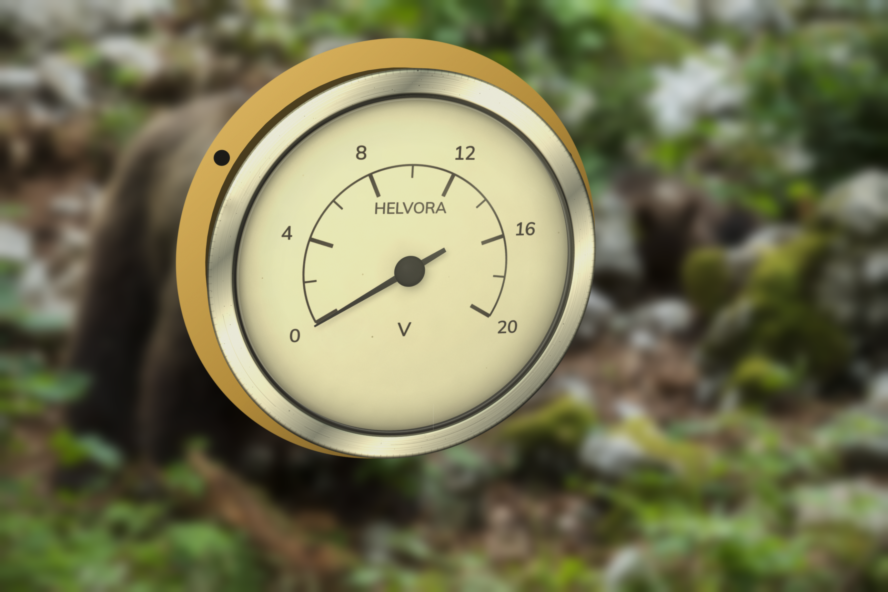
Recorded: 0 V
